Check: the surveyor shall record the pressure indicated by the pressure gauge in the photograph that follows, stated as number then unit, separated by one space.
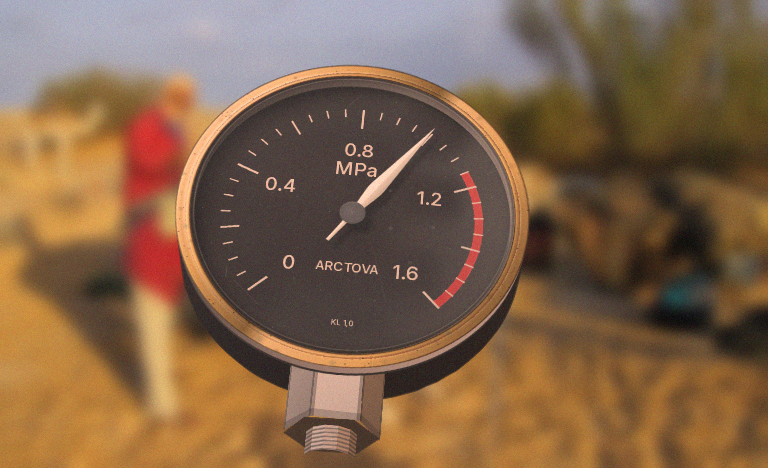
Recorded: 1 MPa
